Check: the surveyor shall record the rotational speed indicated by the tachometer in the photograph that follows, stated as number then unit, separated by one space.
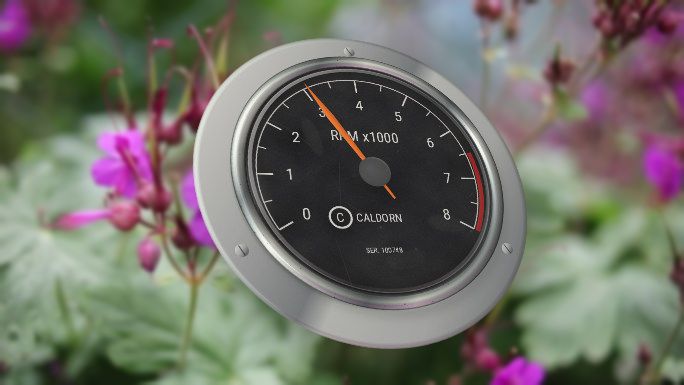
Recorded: 3000 rpm
